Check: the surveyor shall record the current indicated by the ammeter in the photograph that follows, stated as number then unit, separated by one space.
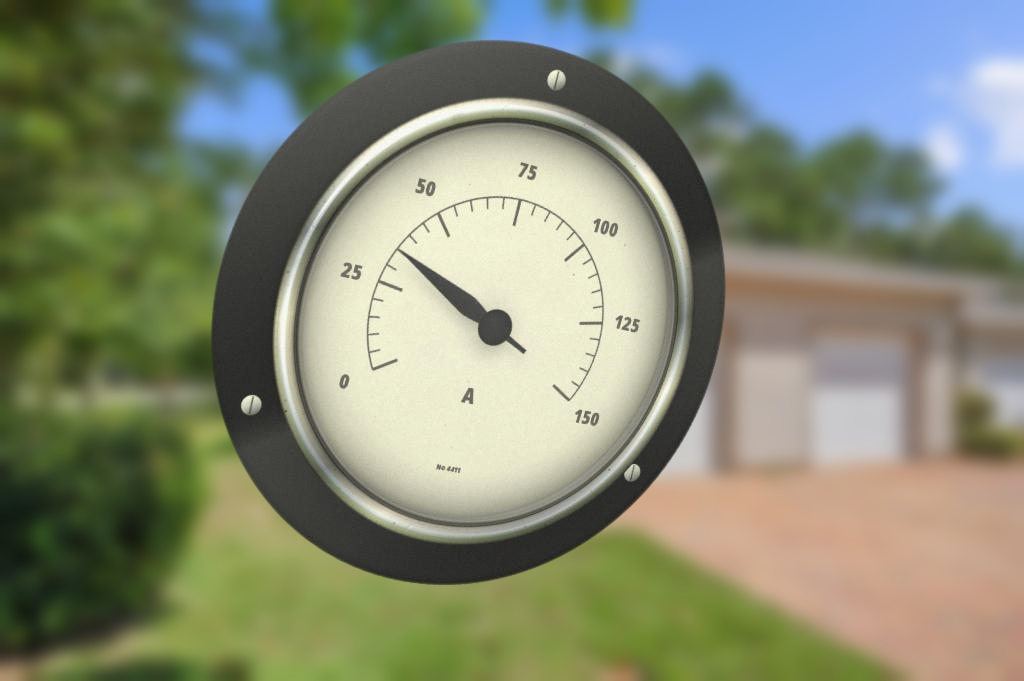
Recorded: 35 A
